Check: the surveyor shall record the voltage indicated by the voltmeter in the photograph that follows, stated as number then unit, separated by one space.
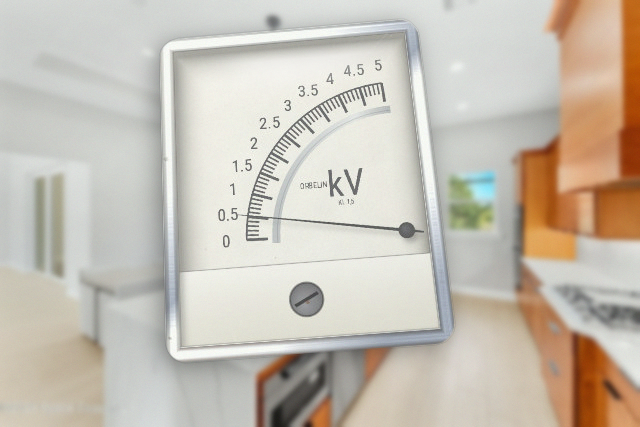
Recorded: 0.5 kV
